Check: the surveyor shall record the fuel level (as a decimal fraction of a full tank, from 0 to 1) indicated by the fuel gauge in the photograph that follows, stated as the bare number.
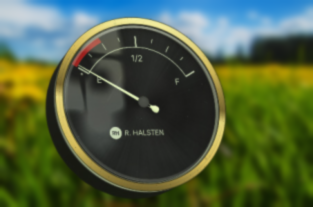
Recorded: 0
